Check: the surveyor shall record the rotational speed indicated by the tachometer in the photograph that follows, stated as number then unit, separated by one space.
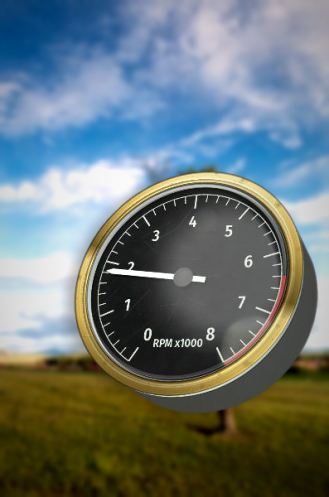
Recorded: 1800 rpm
